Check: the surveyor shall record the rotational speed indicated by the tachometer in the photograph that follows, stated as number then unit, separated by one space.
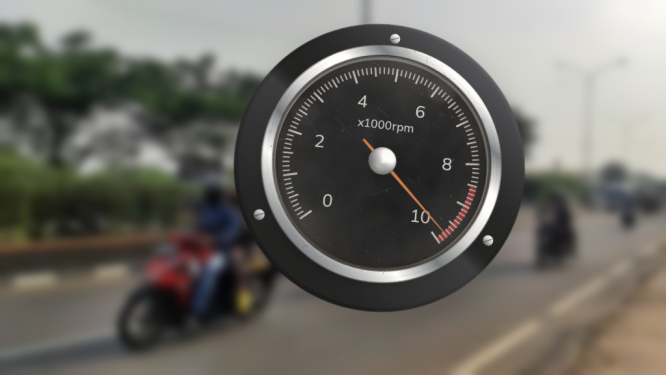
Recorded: 9800 rpm
